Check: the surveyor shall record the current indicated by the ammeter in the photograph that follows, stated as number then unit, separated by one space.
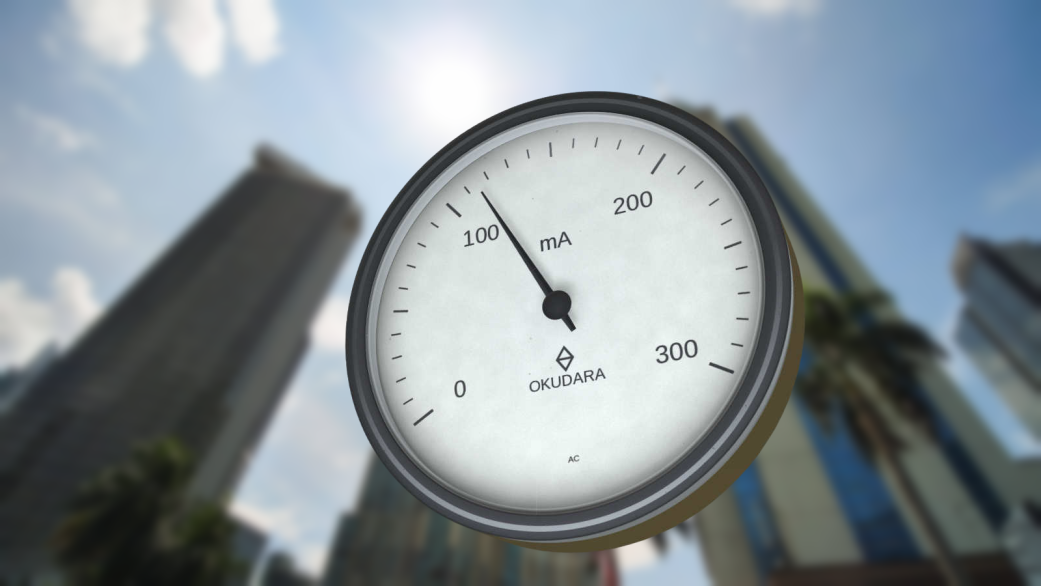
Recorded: 115 mA
